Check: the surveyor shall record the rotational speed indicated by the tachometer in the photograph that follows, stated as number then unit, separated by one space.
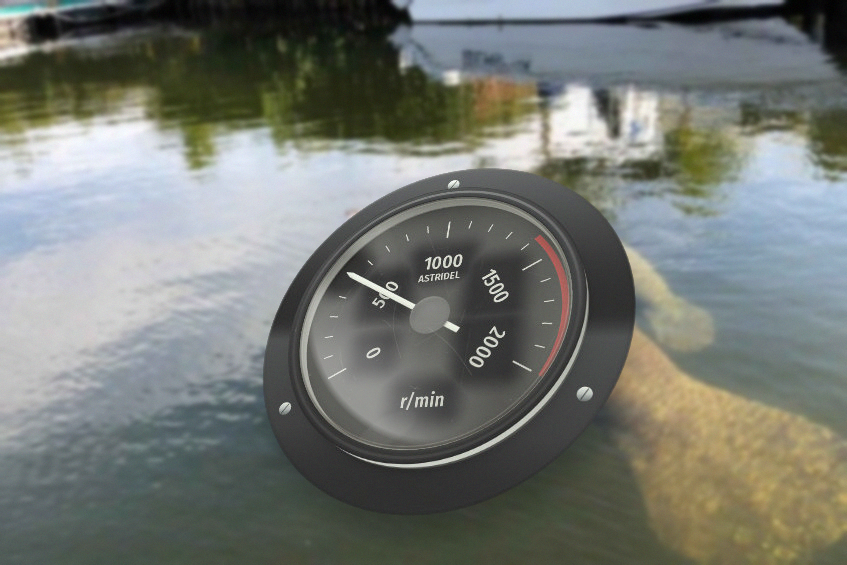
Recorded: 500 rpm
